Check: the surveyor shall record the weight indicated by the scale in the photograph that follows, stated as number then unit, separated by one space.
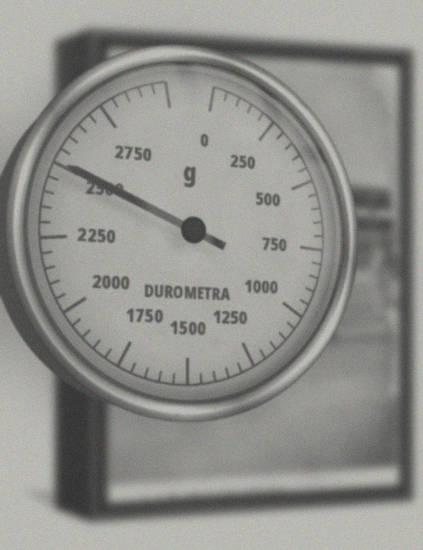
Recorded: 2500 g
